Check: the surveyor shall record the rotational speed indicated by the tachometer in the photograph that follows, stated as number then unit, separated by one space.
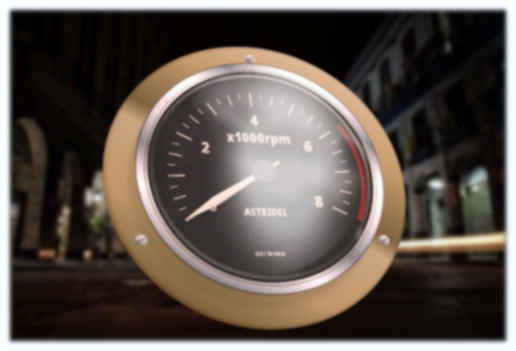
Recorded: 0 rpm
